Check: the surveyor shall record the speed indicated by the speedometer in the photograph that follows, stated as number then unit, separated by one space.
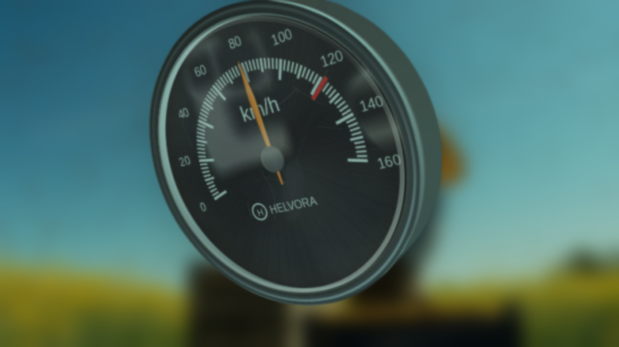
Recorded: 80 km/h
